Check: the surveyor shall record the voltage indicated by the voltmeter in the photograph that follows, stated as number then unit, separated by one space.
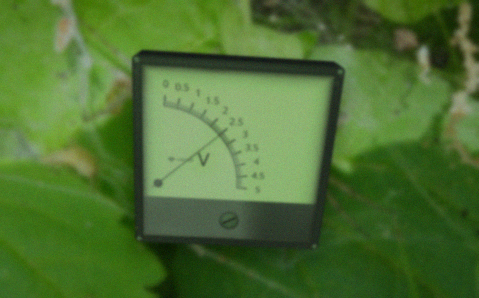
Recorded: 2.5 V
